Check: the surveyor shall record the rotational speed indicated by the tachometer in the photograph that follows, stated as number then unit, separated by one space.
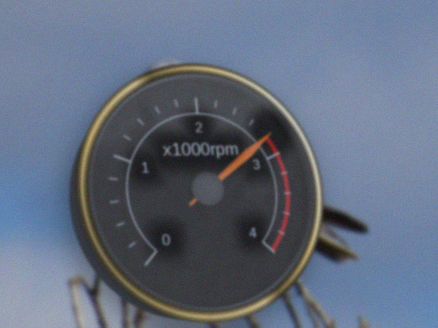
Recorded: 2800 rpm
